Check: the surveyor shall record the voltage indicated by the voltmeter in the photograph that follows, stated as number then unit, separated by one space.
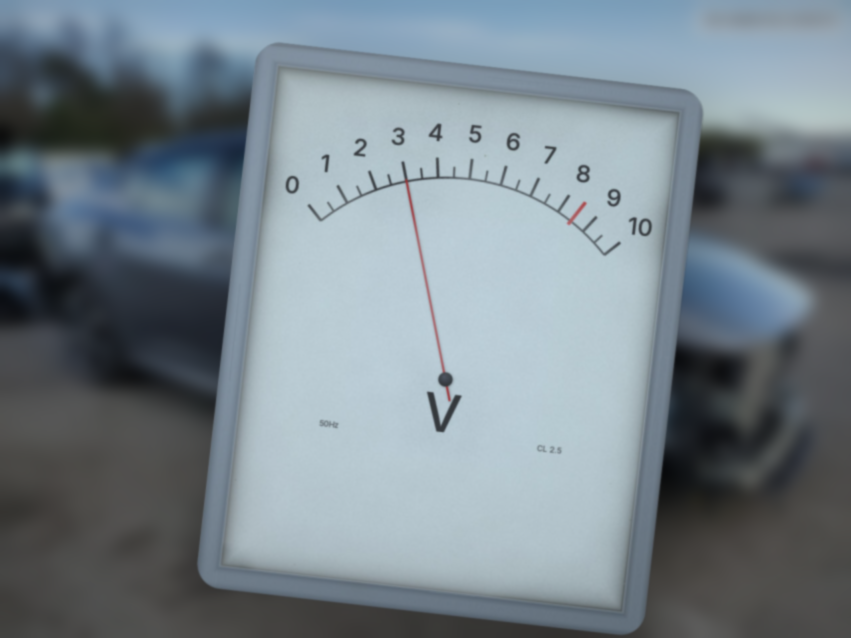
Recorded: 3 V
